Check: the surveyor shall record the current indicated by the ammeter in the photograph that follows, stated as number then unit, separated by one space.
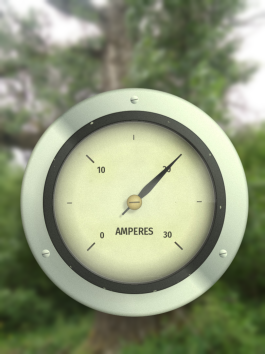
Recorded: 20 A
